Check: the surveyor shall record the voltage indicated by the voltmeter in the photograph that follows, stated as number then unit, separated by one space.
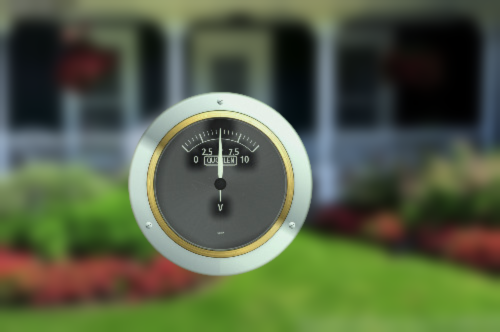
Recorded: 5 V
